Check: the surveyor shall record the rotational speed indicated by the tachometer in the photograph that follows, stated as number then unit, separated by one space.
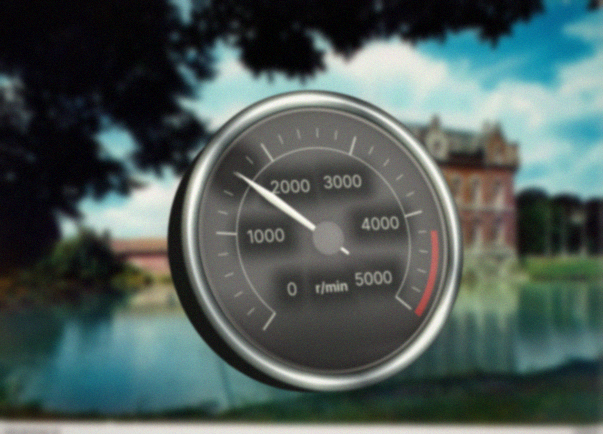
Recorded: 1600 rpm
